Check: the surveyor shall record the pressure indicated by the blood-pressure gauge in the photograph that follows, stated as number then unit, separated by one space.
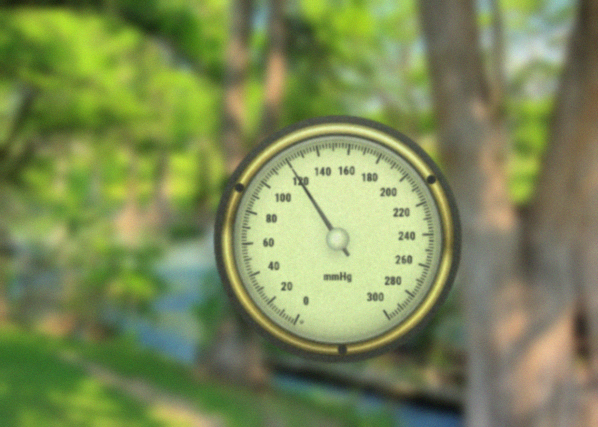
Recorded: 120 mmHg
